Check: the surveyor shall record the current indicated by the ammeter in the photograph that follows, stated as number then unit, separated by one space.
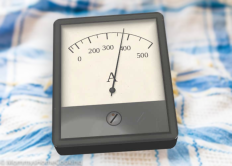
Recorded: 375 A
